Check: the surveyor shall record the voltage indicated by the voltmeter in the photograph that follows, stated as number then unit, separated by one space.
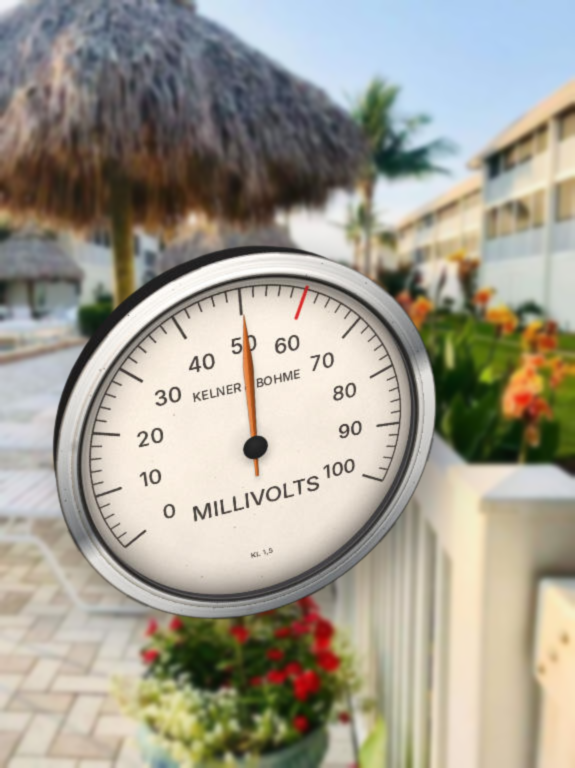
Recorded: 50 mV
